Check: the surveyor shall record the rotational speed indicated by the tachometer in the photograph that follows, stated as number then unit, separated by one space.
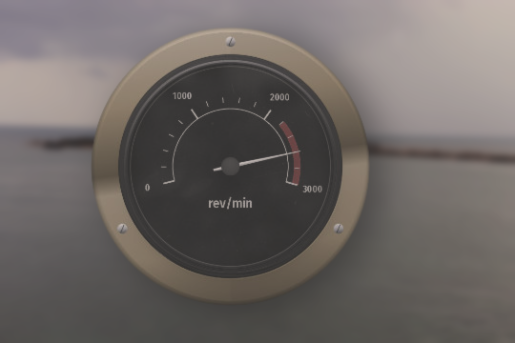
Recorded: 2600 rpm
